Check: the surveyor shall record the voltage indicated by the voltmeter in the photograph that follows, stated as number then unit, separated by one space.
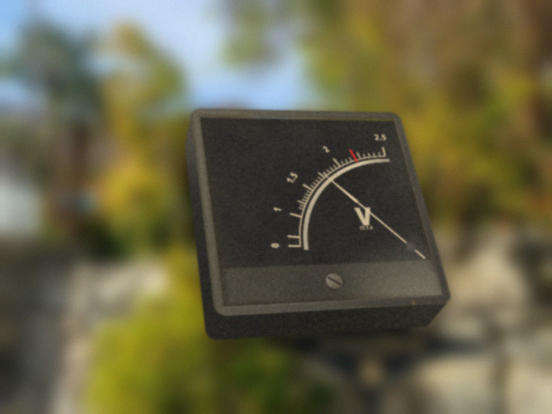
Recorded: 1.75 V
